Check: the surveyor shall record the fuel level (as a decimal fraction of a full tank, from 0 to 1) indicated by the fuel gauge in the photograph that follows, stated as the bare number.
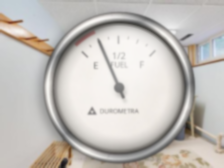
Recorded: 0.25
